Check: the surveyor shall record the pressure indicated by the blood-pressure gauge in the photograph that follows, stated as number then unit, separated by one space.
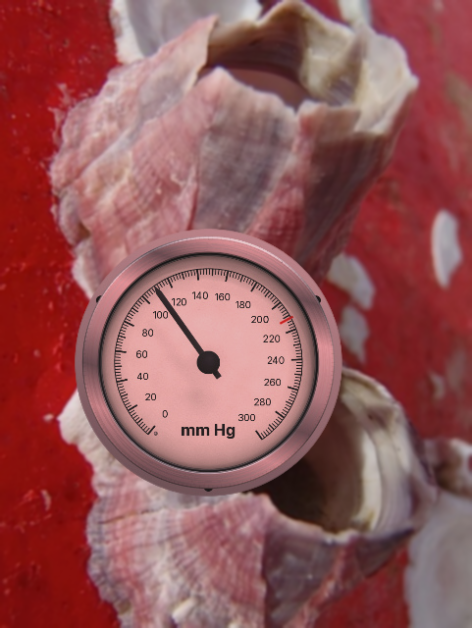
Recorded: 110 mmHg
